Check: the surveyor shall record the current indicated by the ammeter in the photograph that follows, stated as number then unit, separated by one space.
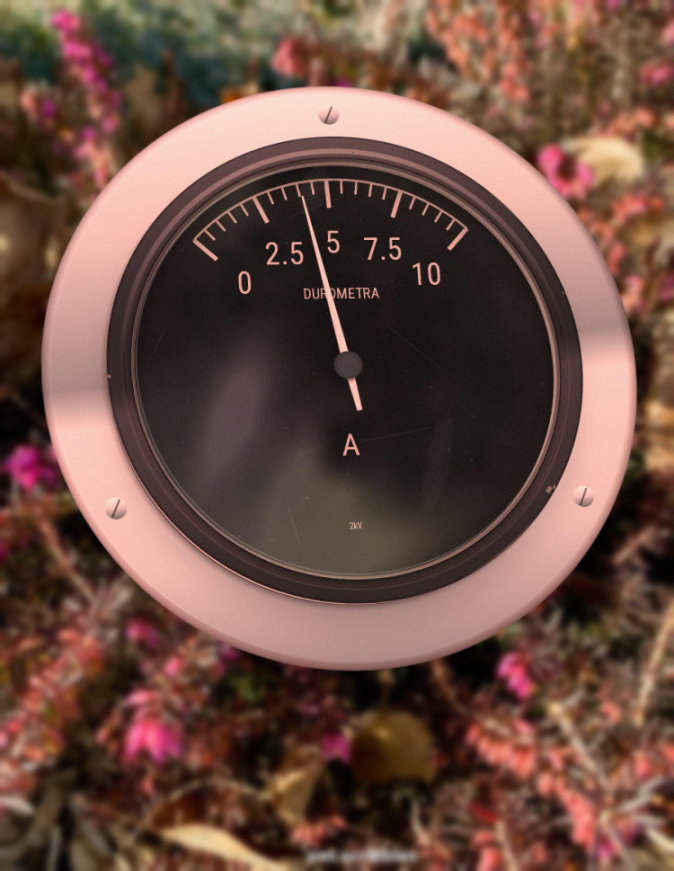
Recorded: 4 A
